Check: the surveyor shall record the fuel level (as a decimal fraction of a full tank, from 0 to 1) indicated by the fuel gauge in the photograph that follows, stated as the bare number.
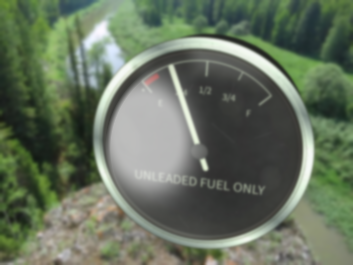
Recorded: 0.25
